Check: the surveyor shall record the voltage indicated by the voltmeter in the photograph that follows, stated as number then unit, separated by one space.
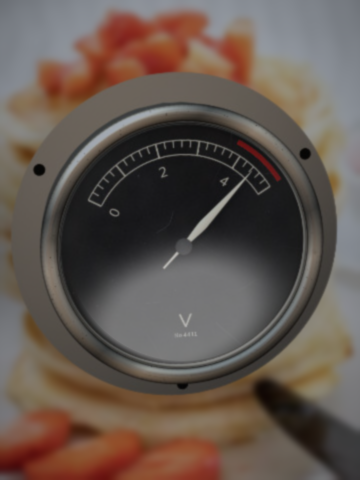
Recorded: 4.4 V
